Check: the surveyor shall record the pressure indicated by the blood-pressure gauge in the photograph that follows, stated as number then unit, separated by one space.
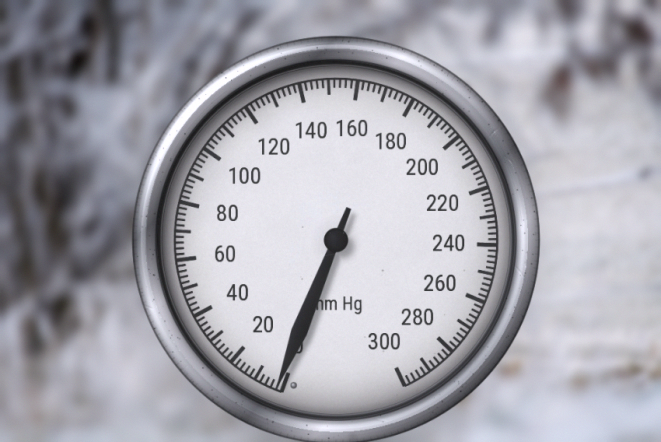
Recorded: 2 mmHg
